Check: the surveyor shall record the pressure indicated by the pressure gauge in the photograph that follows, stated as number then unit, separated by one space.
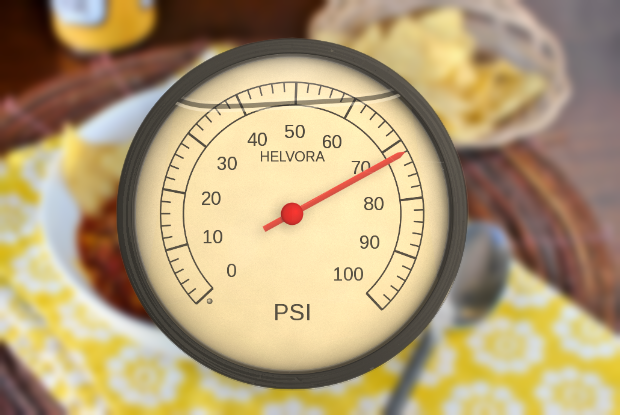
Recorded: 72 psi
